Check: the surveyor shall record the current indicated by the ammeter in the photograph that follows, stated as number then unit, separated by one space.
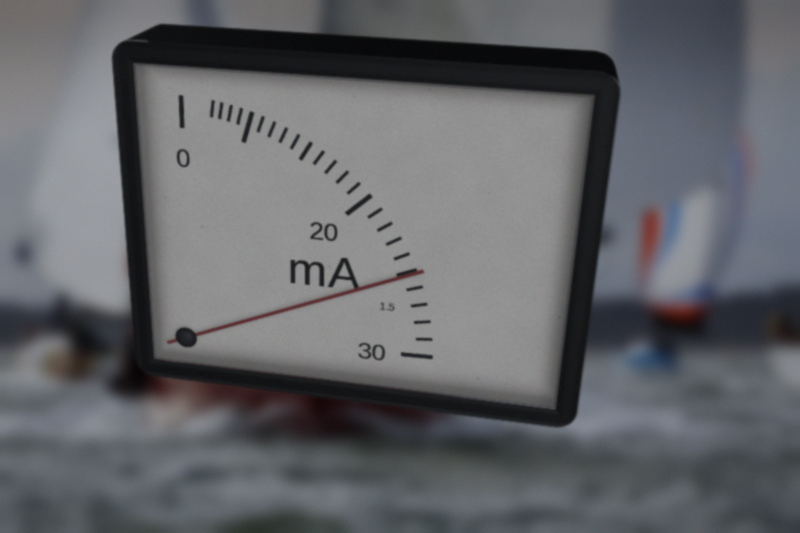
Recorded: 25 mA
